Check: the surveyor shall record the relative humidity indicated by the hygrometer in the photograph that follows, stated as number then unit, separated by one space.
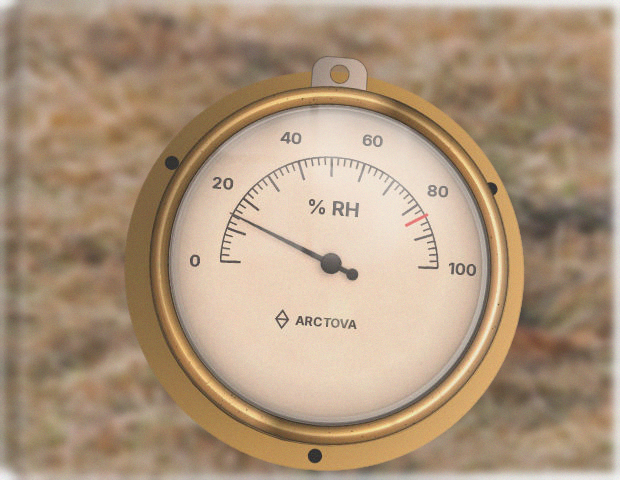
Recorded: 14 %
